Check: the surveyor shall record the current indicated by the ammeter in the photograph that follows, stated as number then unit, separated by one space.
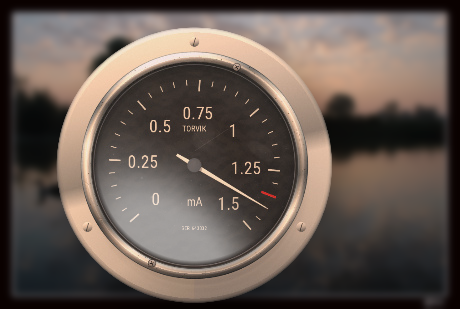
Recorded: 1.4 mA
